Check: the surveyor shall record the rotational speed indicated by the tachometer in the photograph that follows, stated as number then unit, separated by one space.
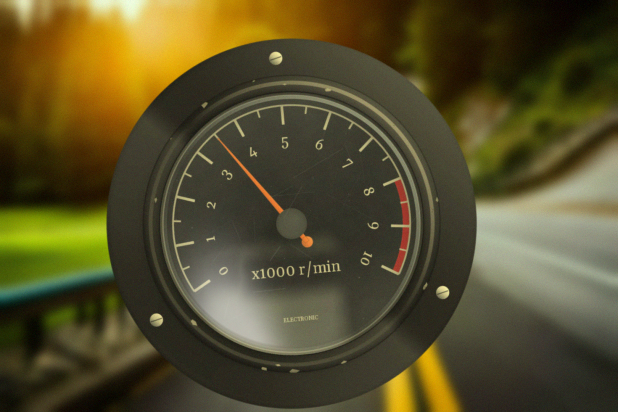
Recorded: 3500 rpm
